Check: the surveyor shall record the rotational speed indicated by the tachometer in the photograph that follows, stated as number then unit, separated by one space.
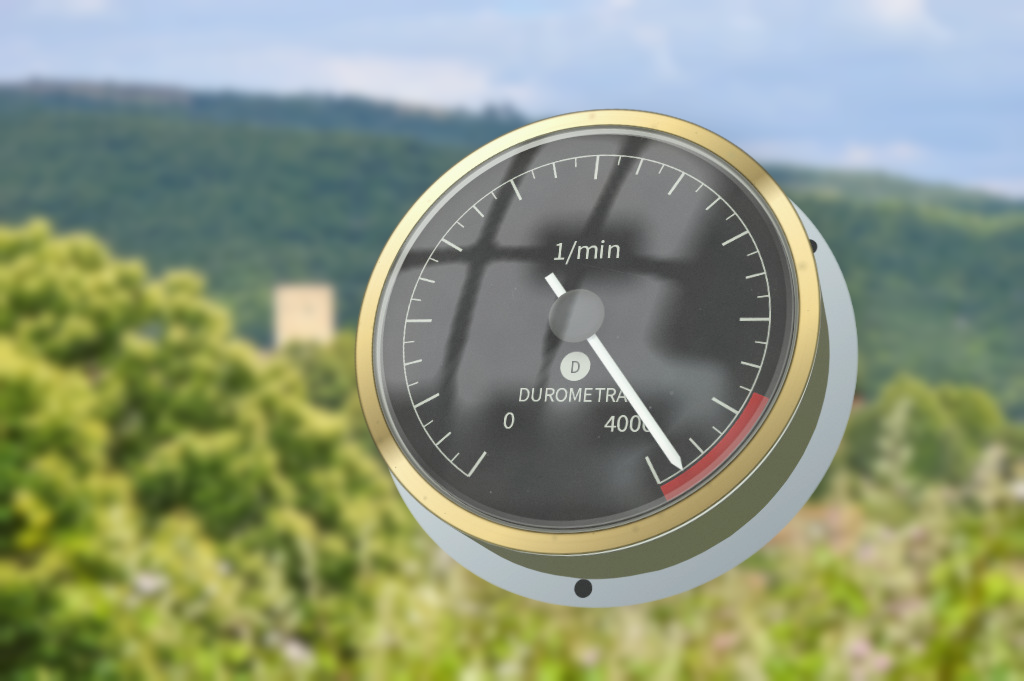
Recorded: 3900 rpm
